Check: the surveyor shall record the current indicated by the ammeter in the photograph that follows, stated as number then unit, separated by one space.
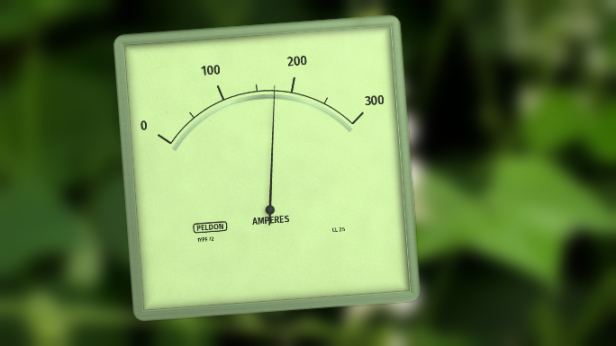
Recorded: 175 A
